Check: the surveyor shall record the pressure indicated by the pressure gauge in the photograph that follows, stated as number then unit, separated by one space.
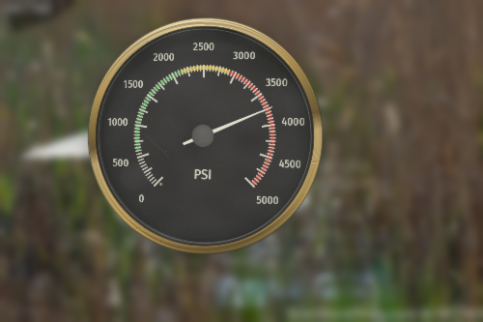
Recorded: 3750 psi
